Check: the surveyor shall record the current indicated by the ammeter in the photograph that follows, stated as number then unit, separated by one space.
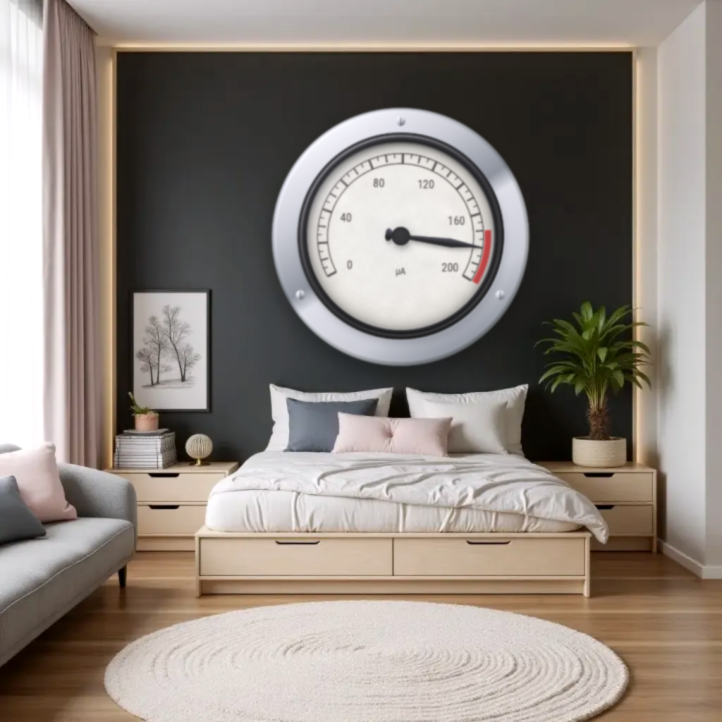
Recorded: 180 µA
